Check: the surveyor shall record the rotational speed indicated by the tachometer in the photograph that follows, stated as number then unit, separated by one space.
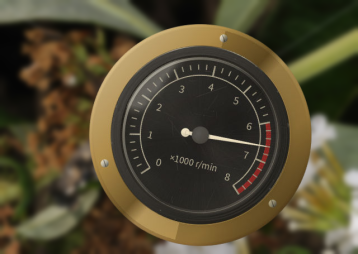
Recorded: 6600 rpm
